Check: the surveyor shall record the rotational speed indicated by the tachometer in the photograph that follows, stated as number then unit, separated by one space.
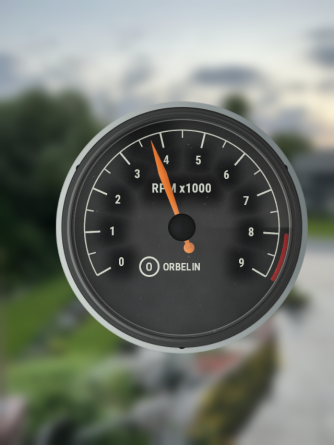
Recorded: 3750 rpm
